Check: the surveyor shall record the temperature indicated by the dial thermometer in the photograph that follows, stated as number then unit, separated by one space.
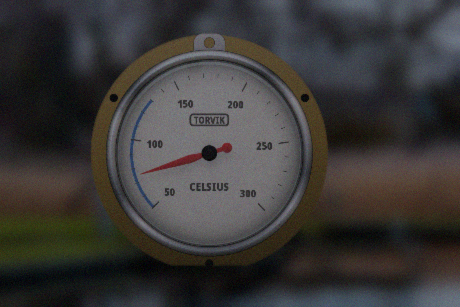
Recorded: 75 °C
